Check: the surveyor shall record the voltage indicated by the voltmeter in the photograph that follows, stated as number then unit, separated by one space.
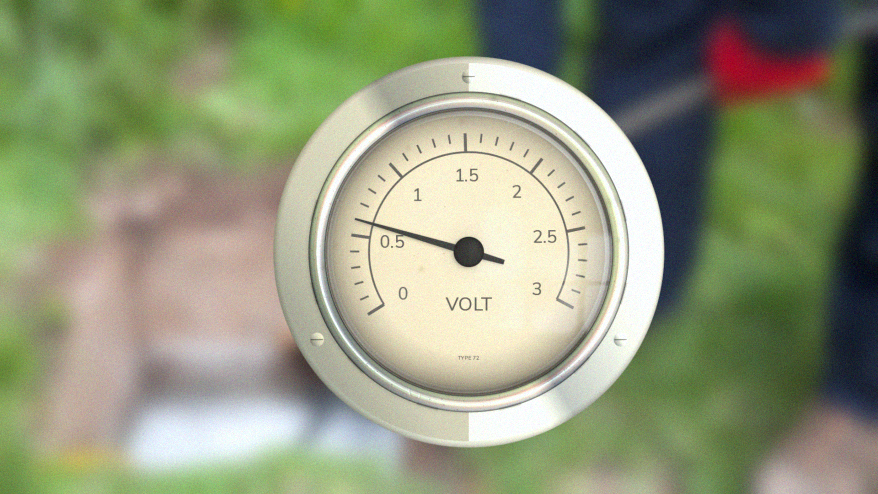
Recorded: 0.6 V
